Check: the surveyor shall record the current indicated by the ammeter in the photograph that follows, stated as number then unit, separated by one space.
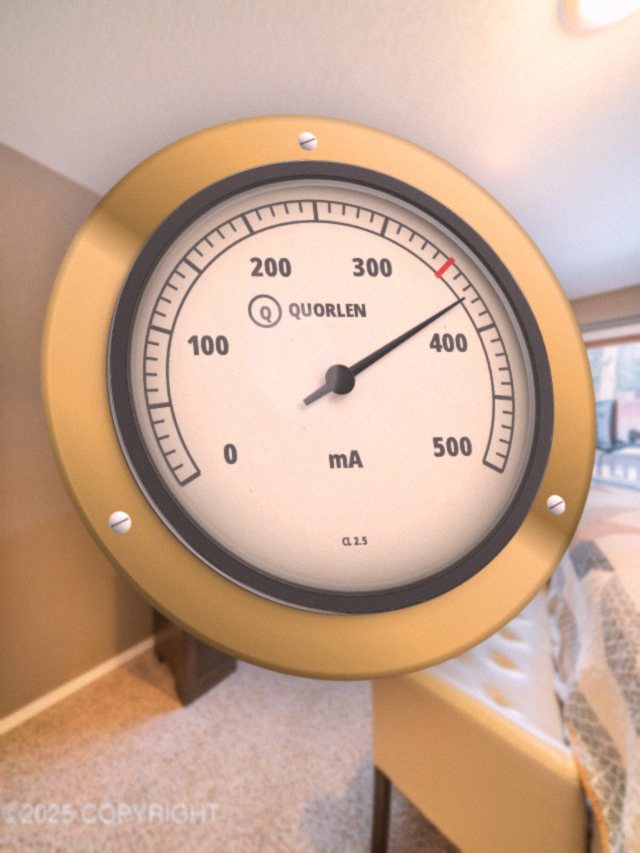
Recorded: 375 mA
